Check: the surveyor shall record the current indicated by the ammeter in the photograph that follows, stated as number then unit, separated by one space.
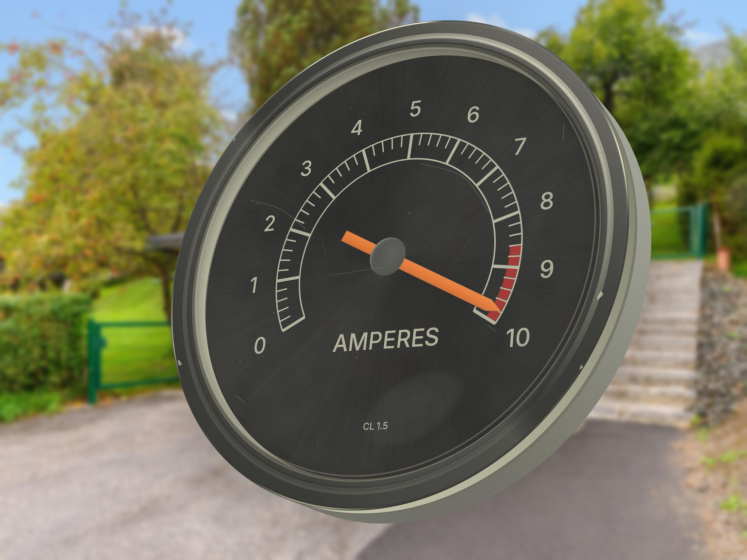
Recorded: 9.8 A
